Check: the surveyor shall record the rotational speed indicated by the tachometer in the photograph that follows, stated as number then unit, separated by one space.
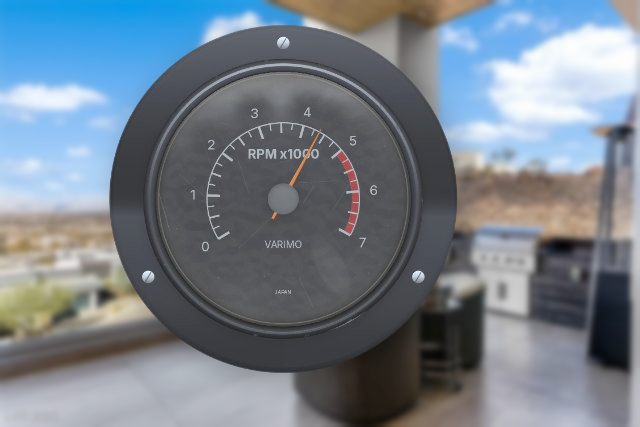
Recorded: 4375 rpm
